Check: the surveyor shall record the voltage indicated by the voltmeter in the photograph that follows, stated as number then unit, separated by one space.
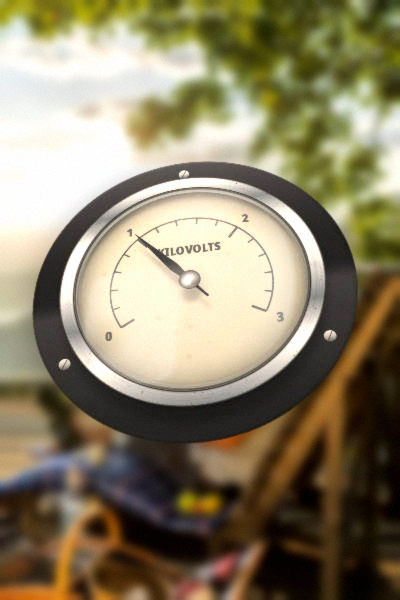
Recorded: 1 kV
